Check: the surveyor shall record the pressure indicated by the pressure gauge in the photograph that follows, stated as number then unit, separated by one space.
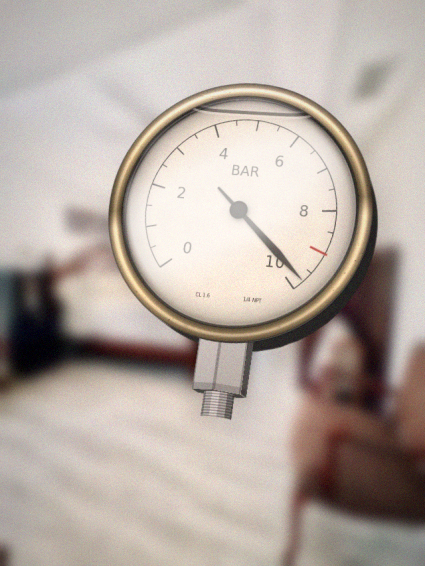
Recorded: 9.75 bar
